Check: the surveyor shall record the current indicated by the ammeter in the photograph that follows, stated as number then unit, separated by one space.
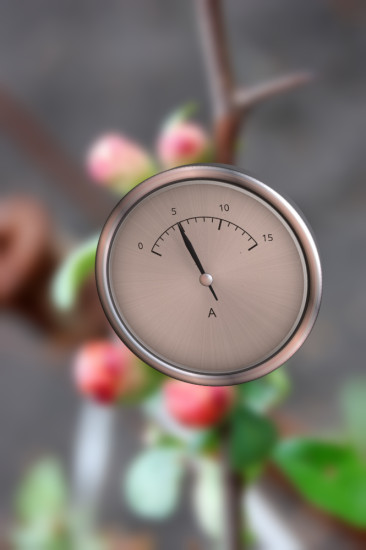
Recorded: 5 A
